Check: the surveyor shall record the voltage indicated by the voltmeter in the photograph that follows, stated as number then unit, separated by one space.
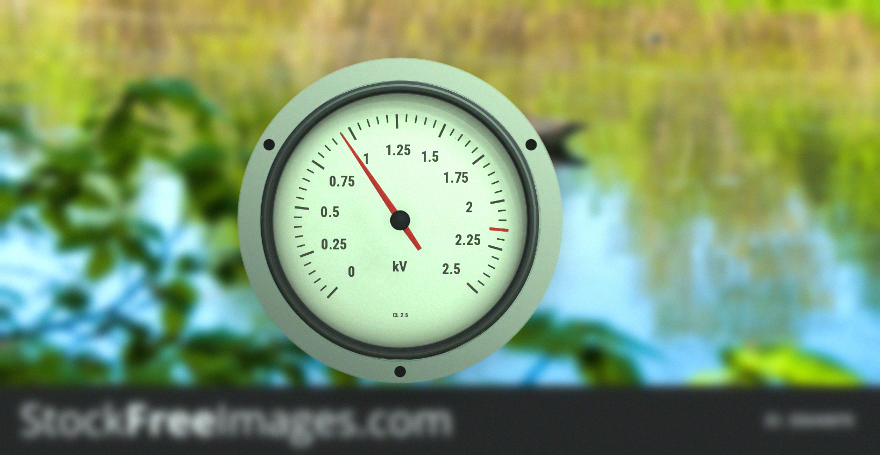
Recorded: 0.95 kV
